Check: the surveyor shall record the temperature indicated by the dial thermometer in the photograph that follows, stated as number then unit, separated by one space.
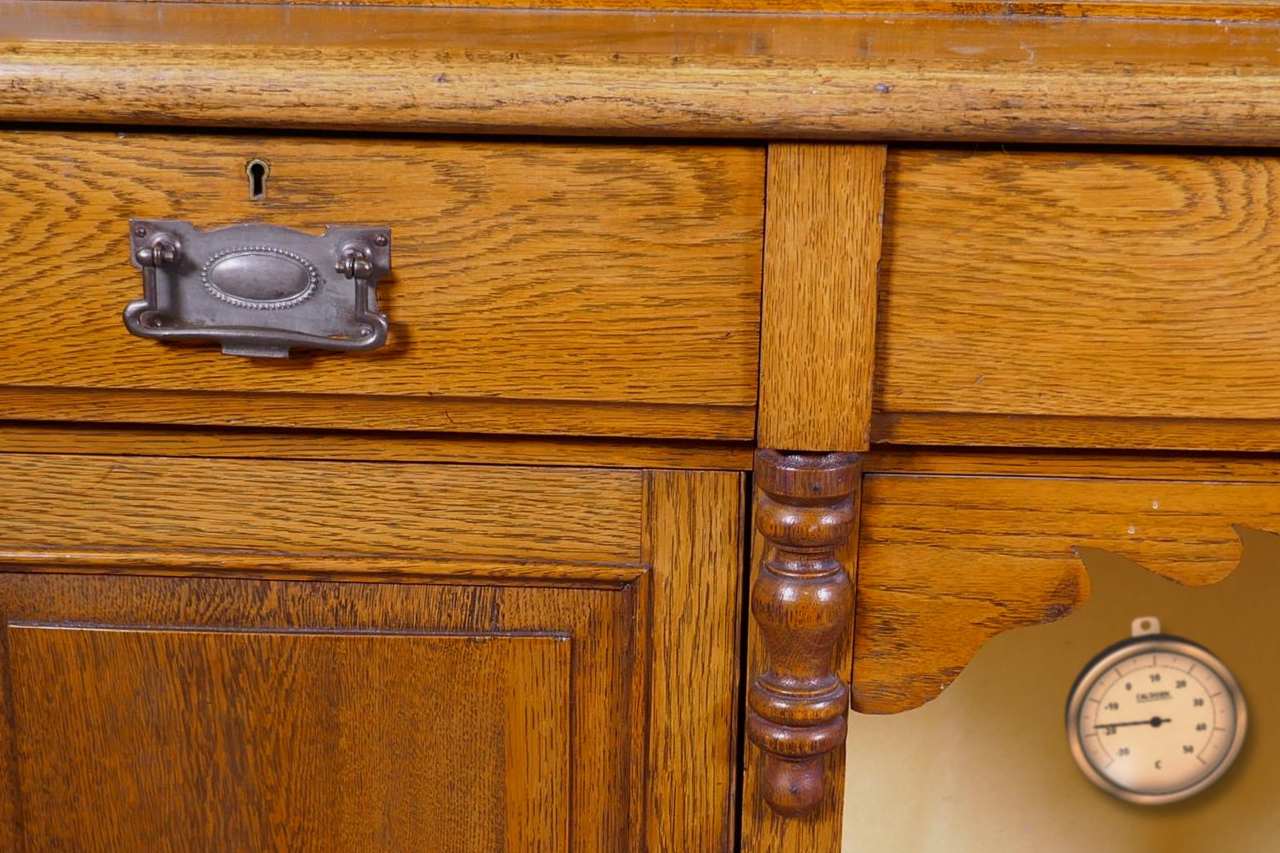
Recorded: -17.5 °C
